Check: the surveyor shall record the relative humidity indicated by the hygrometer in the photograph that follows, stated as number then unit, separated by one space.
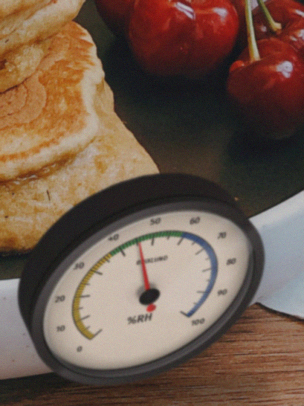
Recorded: 45 %
